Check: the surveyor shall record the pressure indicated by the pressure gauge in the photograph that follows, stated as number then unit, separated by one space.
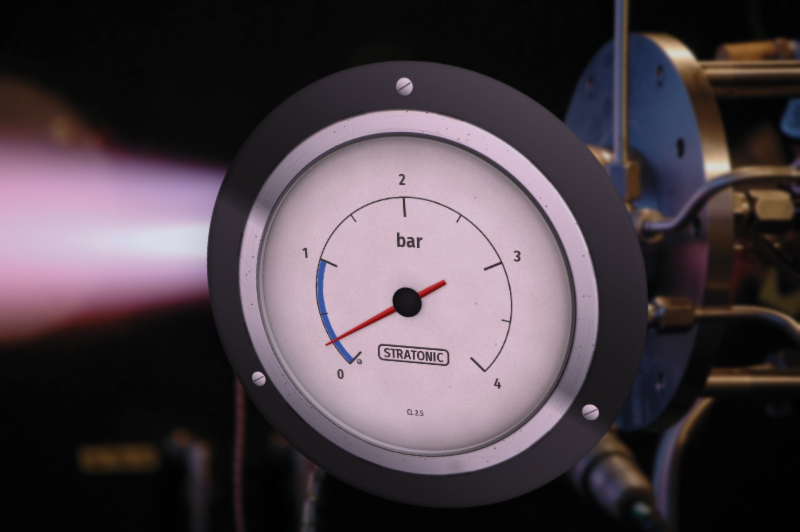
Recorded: 0.25 bar
